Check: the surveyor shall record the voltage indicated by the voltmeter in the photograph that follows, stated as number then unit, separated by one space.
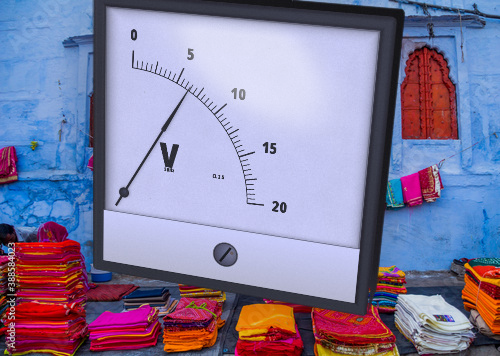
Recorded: 6.5 V
